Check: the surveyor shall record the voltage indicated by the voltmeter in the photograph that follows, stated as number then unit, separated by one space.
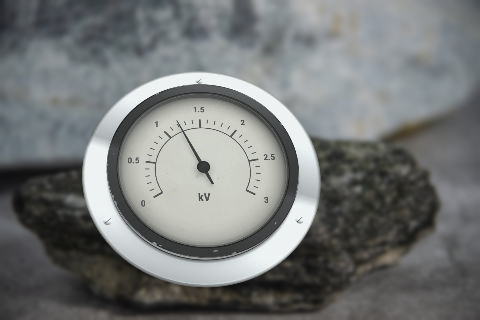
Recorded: 1.2 kV
